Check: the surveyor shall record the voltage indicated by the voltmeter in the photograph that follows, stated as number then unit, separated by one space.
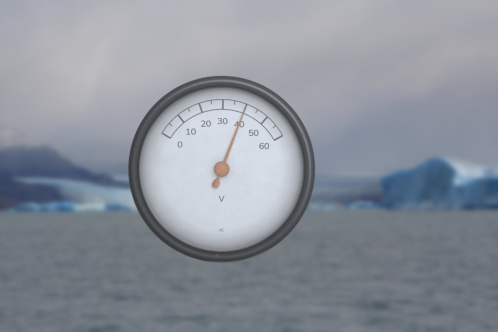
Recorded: 40 V
